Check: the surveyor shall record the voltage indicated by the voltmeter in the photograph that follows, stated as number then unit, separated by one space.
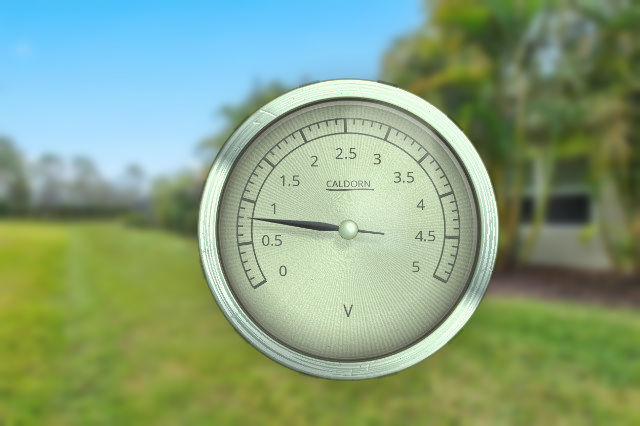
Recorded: 0.8 V
